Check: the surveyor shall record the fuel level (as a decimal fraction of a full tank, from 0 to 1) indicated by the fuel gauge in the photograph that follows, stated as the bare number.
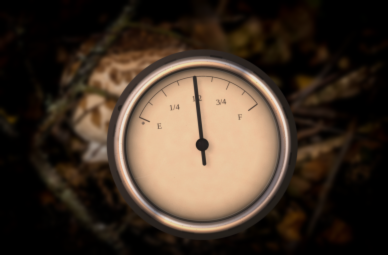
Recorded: 0.5
